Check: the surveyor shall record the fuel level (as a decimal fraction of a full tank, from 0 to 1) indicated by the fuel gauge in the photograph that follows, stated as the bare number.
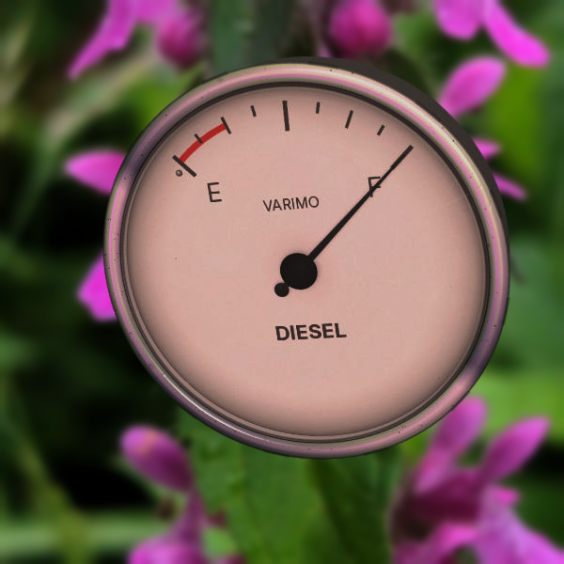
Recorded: 1
